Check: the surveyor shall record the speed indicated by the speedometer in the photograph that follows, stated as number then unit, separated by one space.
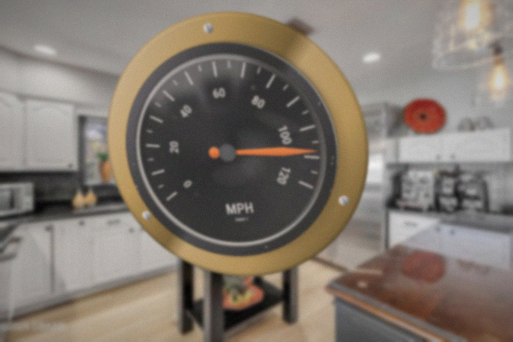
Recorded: 107.5 mph
